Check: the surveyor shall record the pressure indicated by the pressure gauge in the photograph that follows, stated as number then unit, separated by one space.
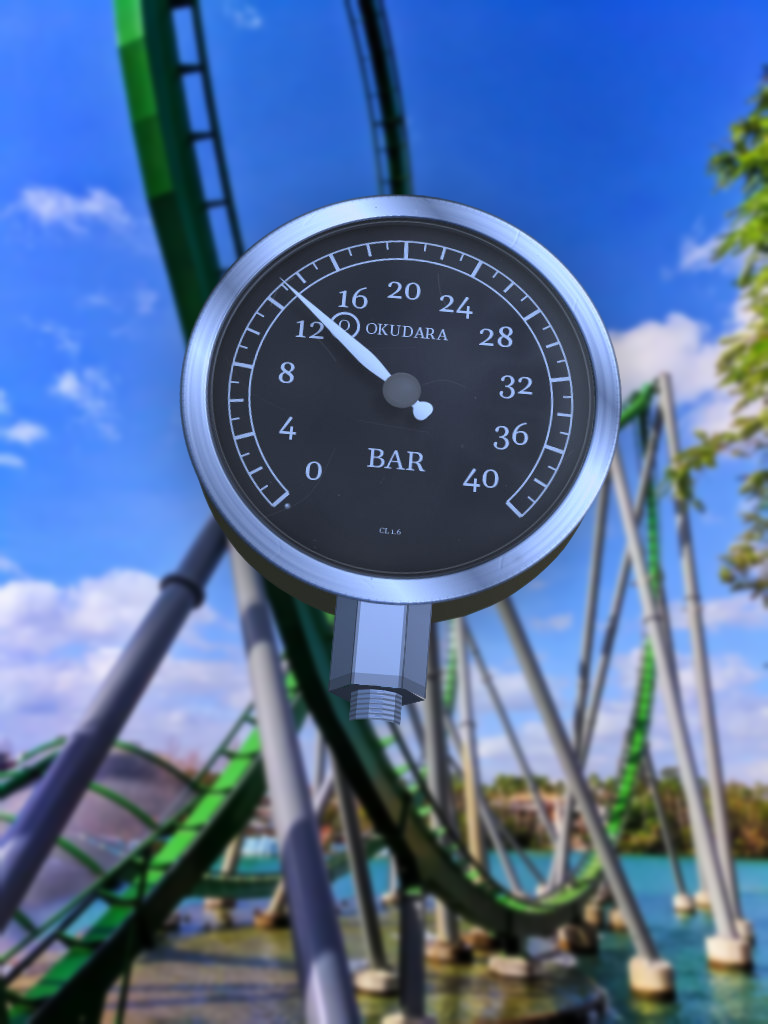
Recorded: 13 bar
